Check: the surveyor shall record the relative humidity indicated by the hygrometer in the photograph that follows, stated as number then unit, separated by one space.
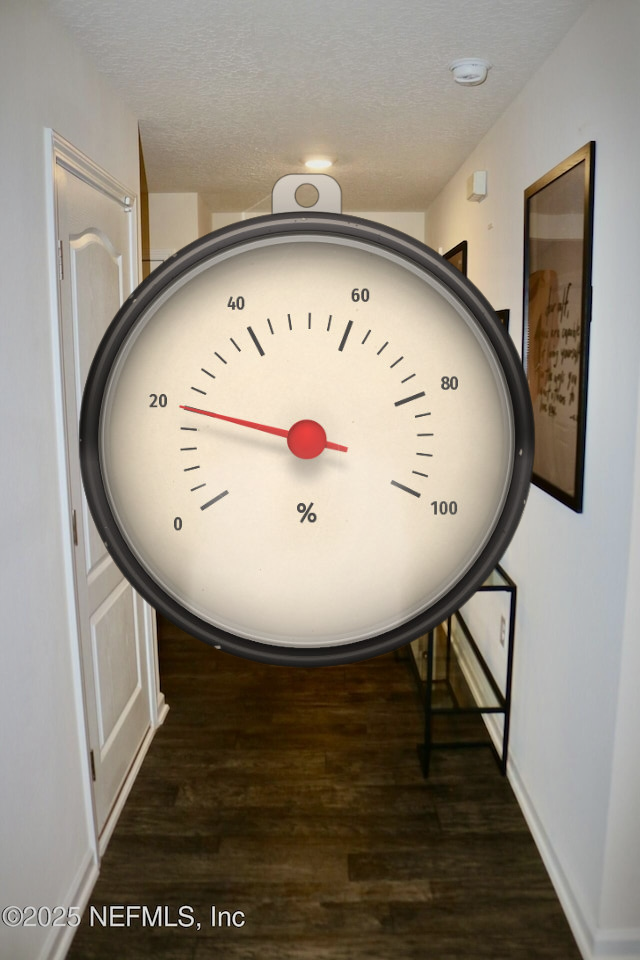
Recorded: 20 %
